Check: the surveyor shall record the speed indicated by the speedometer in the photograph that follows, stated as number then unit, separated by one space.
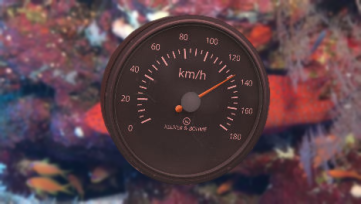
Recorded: 130 km/h
